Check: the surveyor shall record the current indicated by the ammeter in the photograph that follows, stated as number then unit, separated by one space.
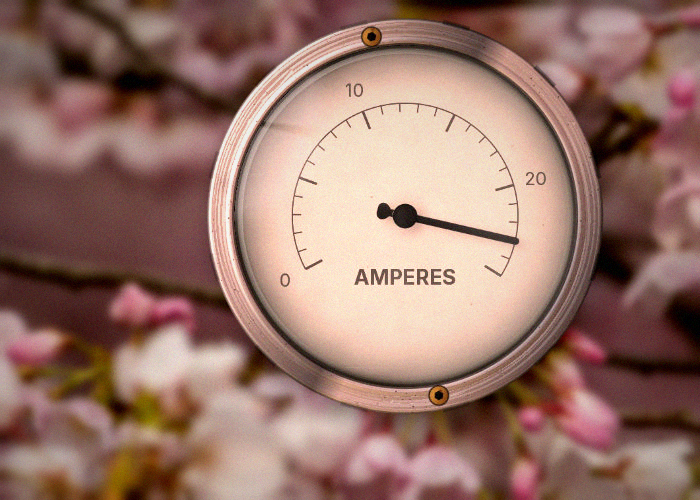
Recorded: 23 A
